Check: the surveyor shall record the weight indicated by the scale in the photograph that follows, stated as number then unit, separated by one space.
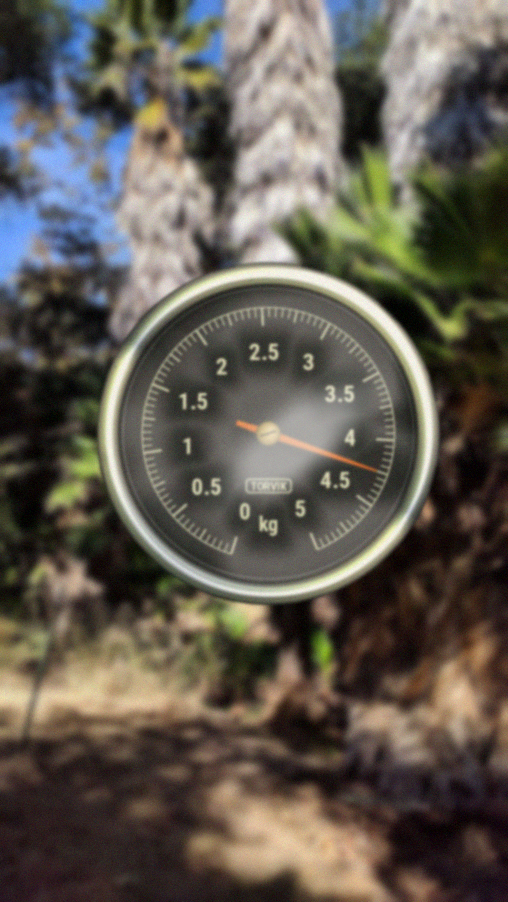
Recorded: 4.25 kg
